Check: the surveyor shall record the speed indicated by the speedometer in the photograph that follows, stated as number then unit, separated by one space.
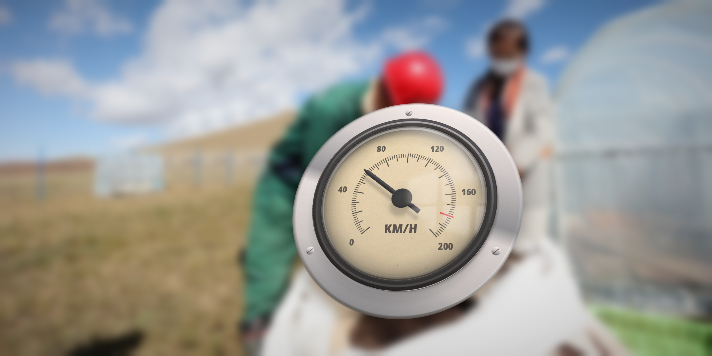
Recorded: 60 km/h
